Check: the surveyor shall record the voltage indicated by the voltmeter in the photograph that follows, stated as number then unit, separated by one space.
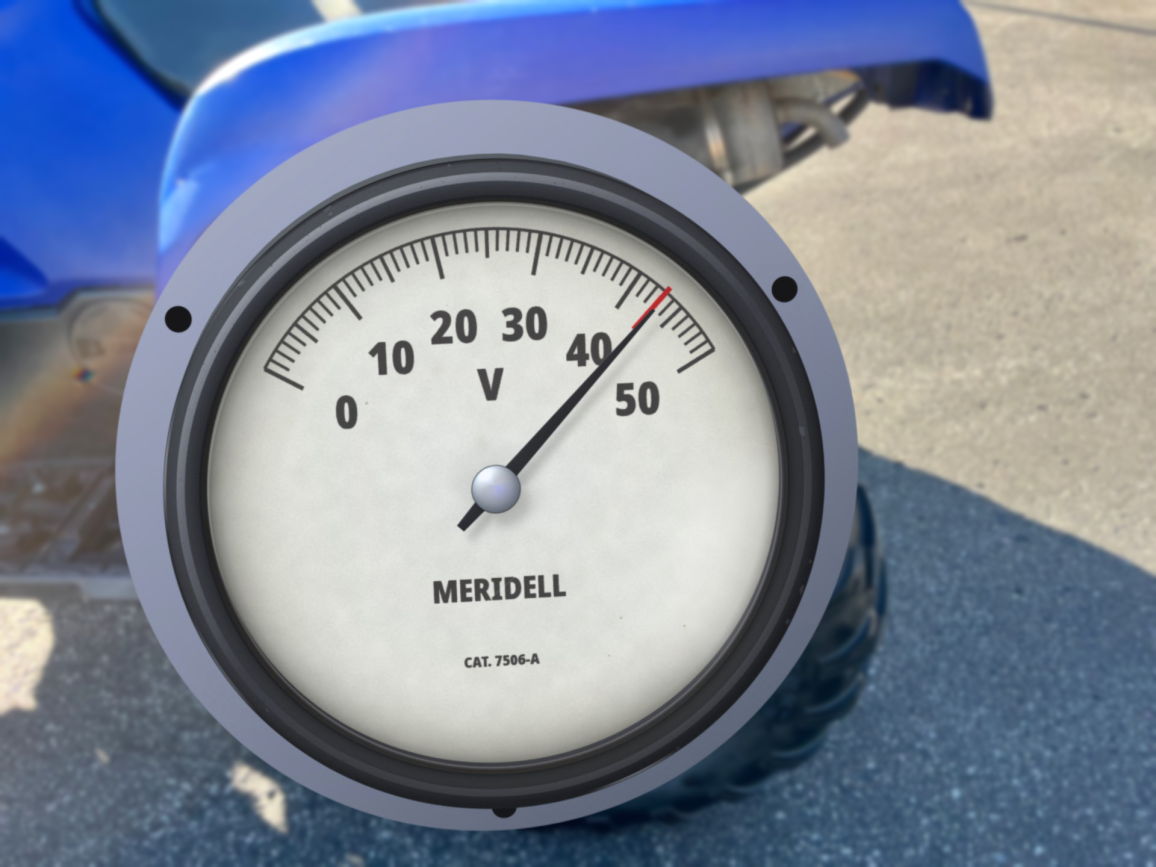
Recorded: 43 V
